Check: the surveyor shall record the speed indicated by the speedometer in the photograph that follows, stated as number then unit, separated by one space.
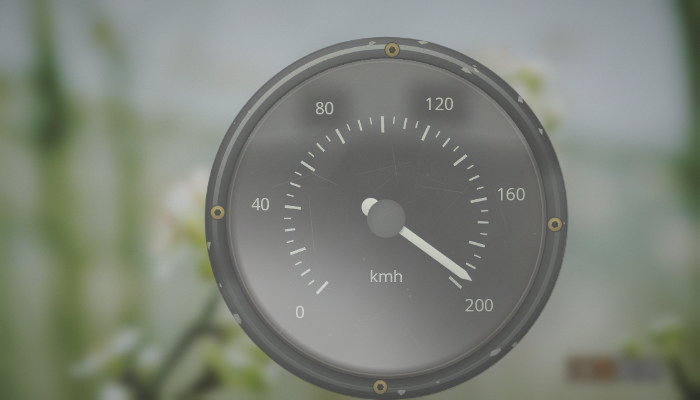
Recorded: 195 km/h
